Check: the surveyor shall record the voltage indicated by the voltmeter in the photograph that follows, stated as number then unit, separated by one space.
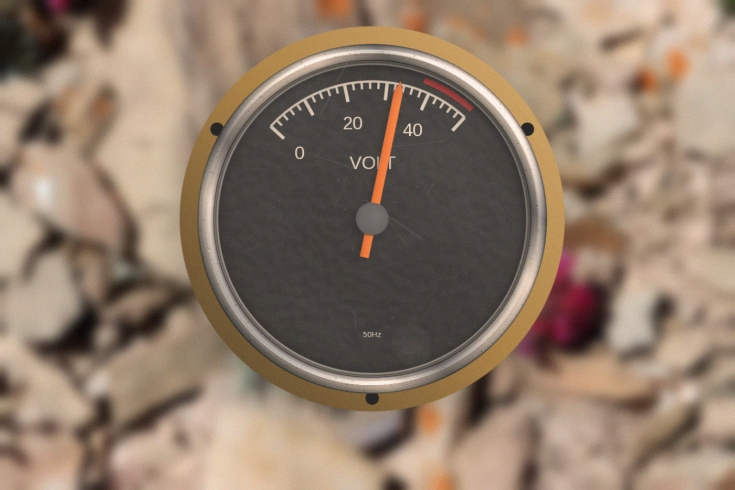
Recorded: 33 V
